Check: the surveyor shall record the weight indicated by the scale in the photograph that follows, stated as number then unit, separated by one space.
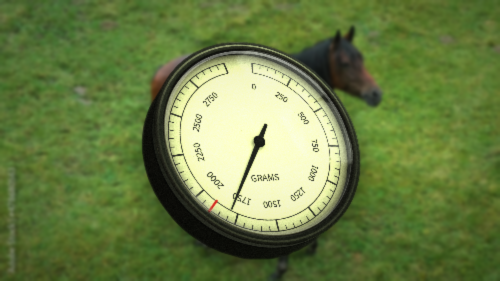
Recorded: 1800 g
